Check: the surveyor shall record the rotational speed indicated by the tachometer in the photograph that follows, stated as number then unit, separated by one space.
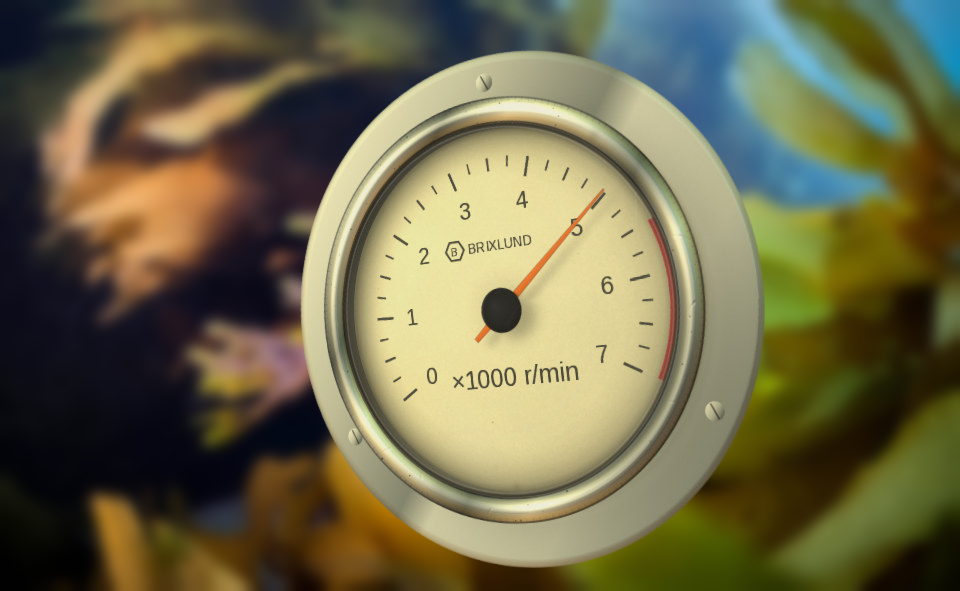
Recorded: 5000 rpm
